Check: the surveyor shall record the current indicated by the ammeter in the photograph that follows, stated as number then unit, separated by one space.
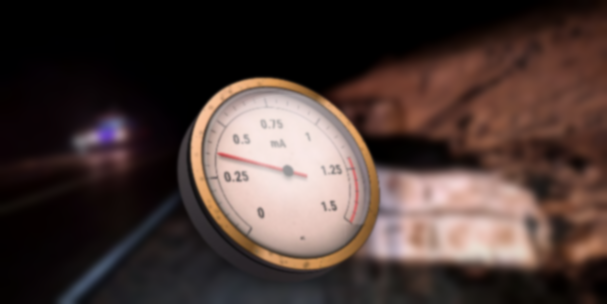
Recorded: 0.35 mA
